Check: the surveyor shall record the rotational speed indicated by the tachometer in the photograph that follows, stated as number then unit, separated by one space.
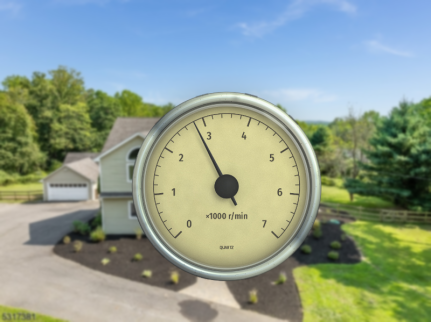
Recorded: 2800 rpm
